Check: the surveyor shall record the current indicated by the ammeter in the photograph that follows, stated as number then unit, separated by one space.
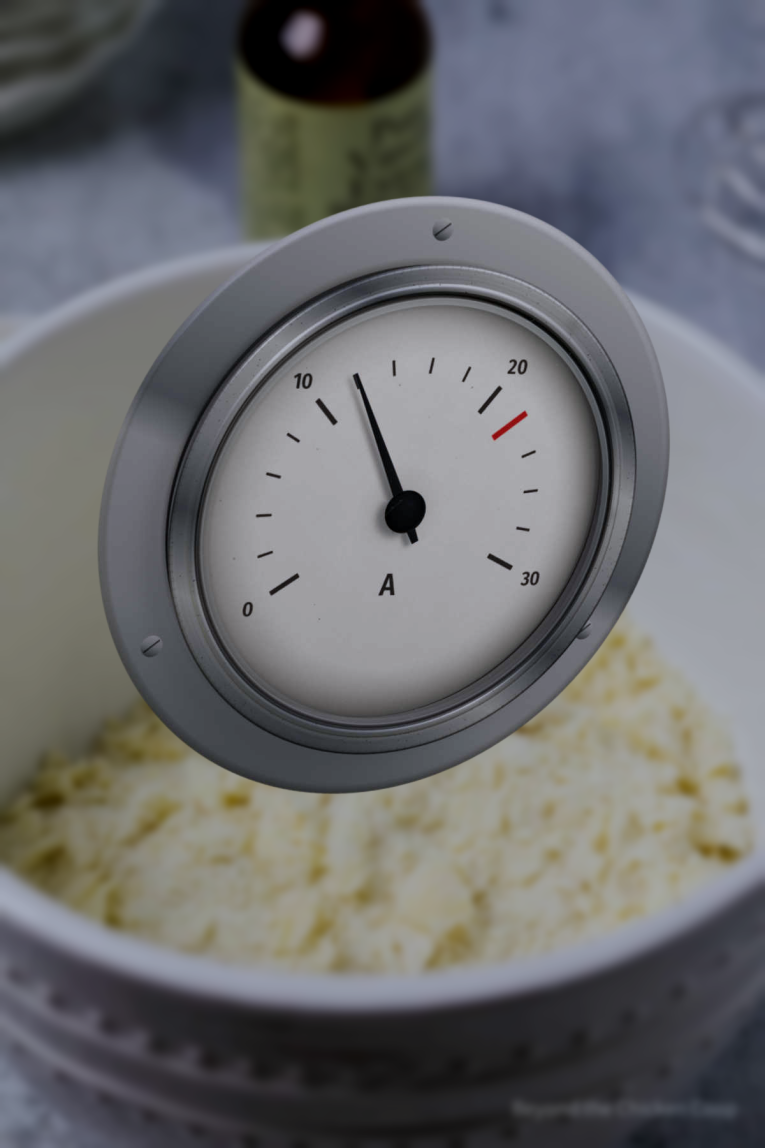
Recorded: 12 A
